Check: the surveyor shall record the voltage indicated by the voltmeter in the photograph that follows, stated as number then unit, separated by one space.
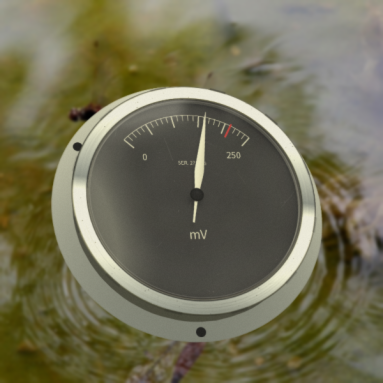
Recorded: 160 mV
